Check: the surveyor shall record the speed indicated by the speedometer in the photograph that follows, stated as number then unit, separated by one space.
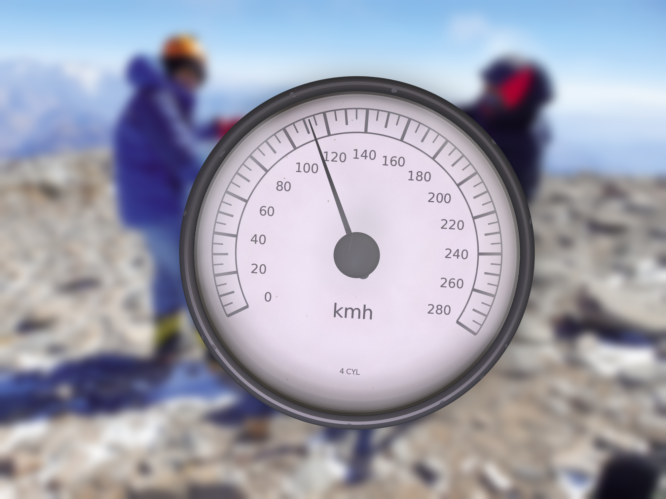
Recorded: 112.5 km/h
